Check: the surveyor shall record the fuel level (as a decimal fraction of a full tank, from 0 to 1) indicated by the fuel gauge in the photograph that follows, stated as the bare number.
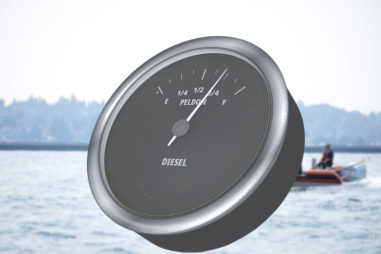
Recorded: 0.75
